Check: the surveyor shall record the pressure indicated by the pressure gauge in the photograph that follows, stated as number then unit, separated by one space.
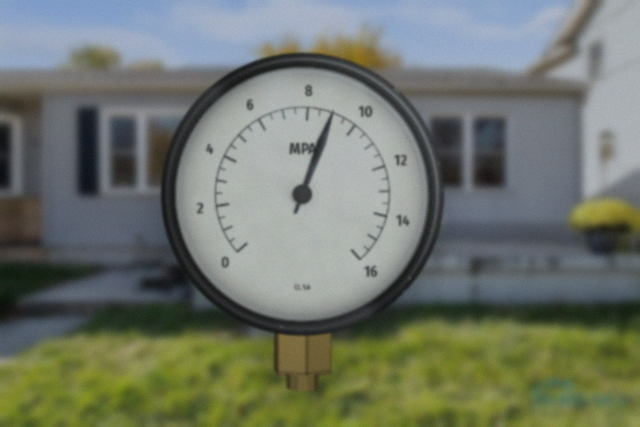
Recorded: 9 MPa
